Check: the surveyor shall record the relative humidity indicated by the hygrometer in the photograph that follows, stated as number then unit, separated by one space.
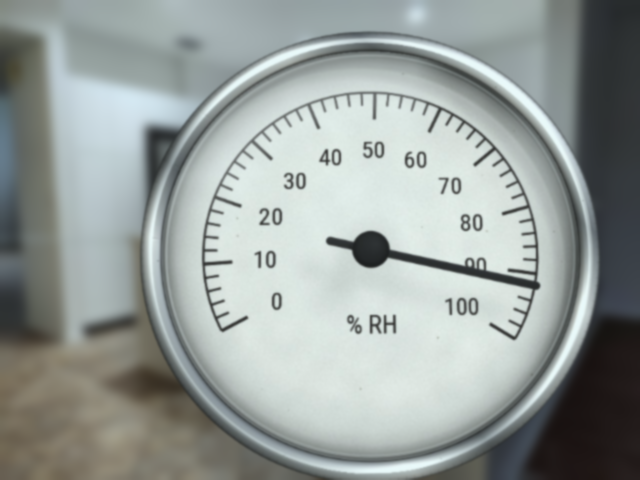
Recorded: 92 %
